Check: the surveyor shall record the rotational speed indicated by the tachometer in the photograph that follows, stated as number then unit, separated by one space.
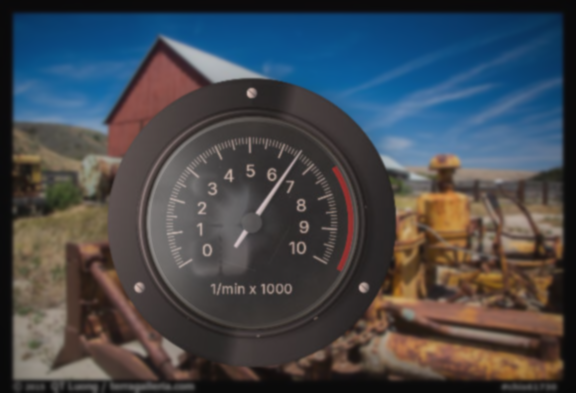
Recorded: 6500 rpm
